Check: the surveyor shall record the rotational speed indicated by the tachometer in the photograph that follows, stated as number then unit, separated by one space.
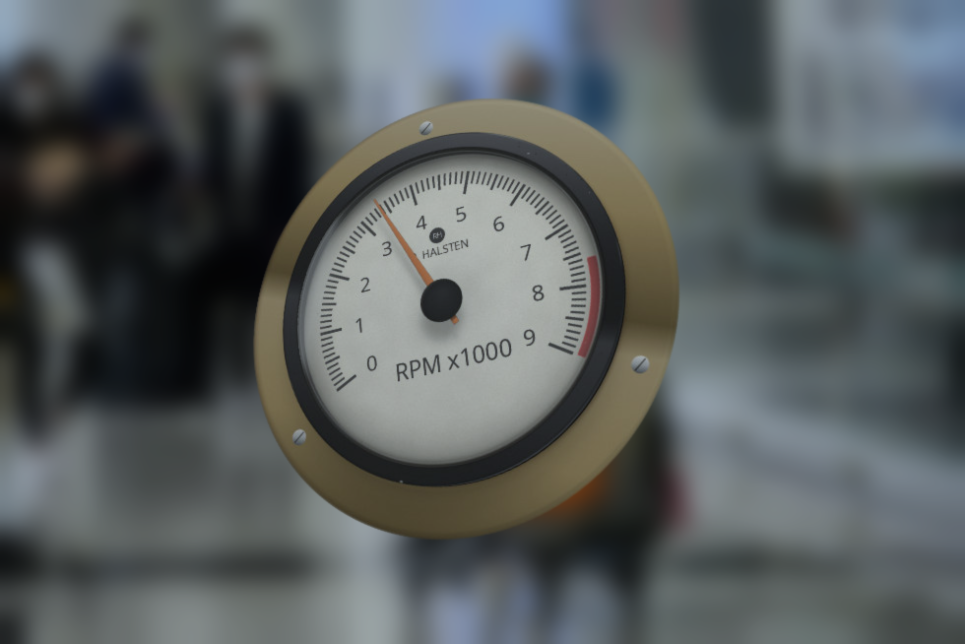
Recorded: 3400 rpm
